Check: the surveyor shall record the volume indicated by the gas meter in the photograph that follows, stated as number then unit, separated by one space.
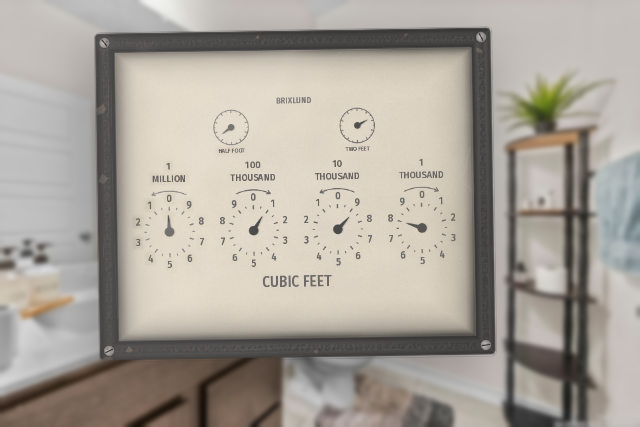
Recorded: 8800 ft³
